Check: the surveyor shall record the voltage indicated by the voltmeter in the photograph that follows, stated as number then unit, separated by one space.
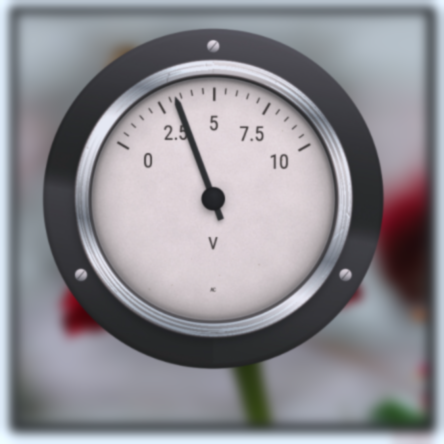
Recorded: 3.25 V
